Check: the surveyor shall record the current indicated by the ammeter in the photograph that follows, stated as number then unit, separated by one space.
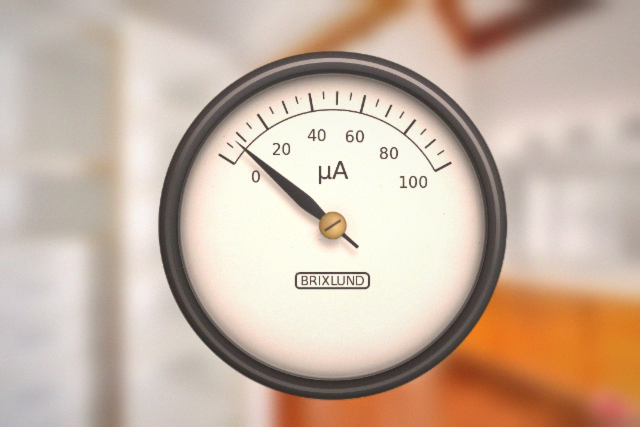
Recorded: 7.5 µA
